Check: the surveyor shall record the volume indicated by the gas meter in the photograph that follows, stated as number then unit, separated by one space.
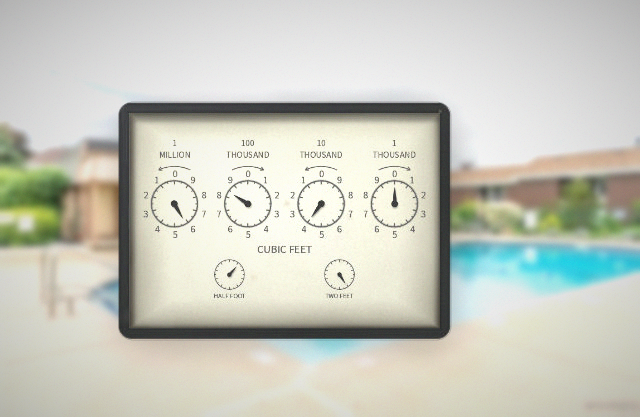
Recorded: 584000 ft³
